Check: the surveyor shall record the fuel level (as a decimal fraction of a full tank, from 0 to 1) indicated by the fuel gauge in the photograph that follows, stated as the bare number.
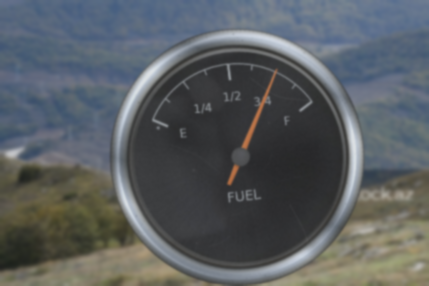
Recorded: 0.75
